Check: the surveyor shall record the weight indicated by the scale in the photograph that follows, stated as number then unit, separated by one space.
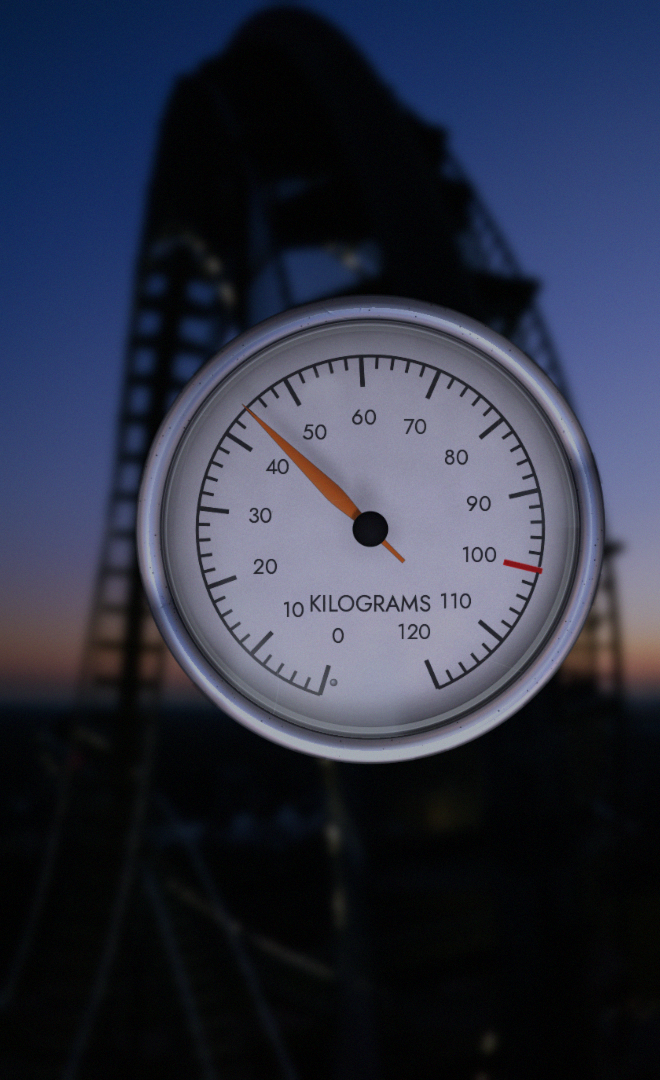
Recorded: 44 kg
